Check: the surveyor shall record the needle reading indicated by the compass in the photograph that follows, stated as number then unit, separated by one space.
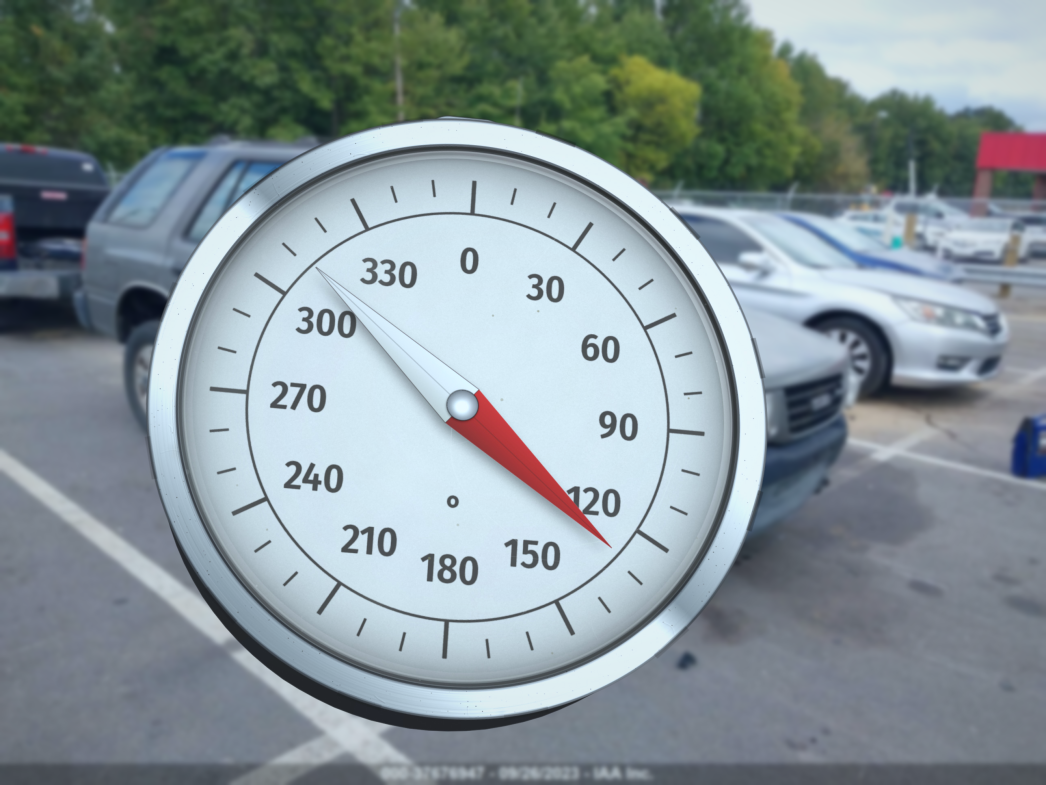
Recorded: 130 °
